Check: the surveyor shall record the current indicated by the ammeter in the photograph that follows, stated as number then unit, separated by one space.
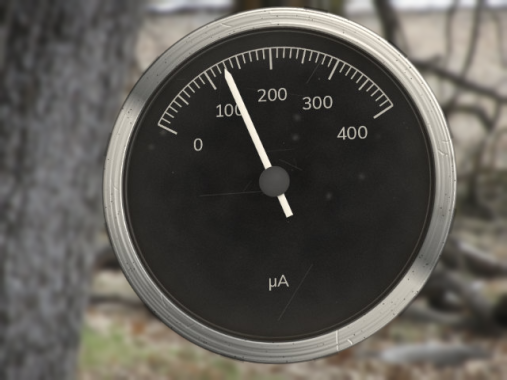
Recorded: 130 µA
